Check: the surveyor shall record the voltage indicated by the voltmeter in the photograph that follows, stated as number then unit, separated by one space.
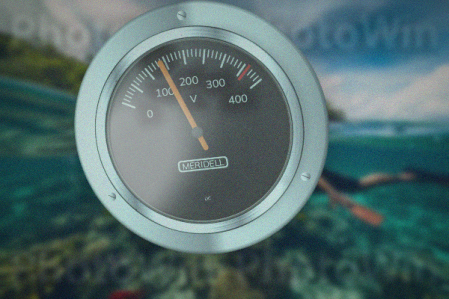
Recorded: 140 V
